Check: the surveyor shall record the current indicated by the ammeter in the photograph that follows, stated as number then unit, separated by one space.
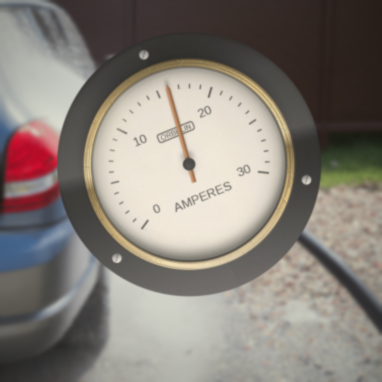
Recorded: 16 A
